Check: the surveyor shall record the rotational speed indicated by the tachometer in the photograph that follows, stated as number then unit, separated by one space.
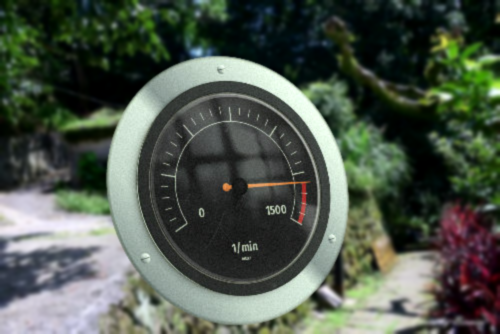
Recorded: 1300 rpm
